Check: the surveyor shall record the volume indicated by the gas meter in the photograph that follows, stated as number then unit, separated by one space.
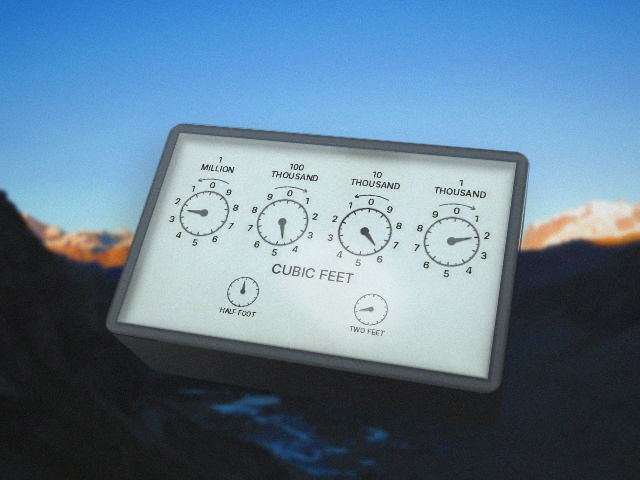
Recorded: 246200 ft³
